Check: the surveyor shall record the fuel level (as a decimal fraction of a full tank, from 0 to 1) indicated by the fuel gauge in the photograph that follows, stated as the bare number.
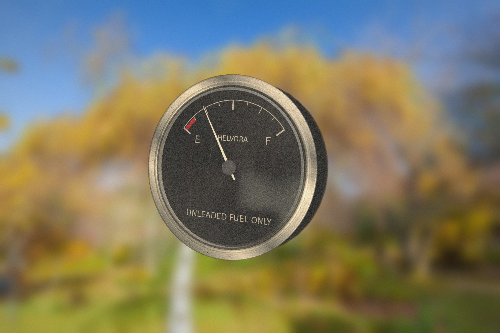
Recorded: 0.25
